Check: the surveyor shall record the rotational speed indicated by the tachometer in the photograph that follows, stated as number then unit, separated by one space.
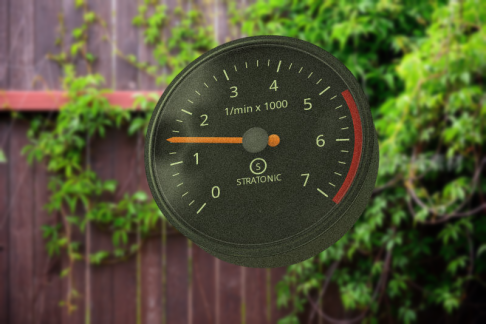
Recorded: 1400 rpm
